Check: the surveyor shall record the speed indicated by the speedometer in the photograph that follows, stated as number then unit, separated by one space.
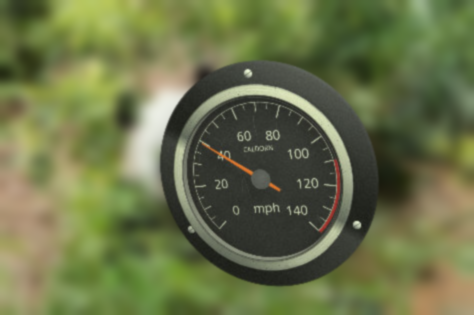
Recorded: 40 mph
